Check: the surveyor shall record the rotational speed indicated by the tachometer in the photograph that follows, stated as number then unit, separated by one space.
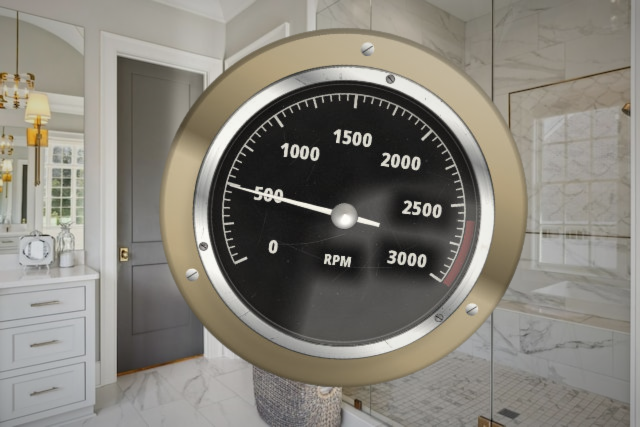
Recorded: 500 rpm
